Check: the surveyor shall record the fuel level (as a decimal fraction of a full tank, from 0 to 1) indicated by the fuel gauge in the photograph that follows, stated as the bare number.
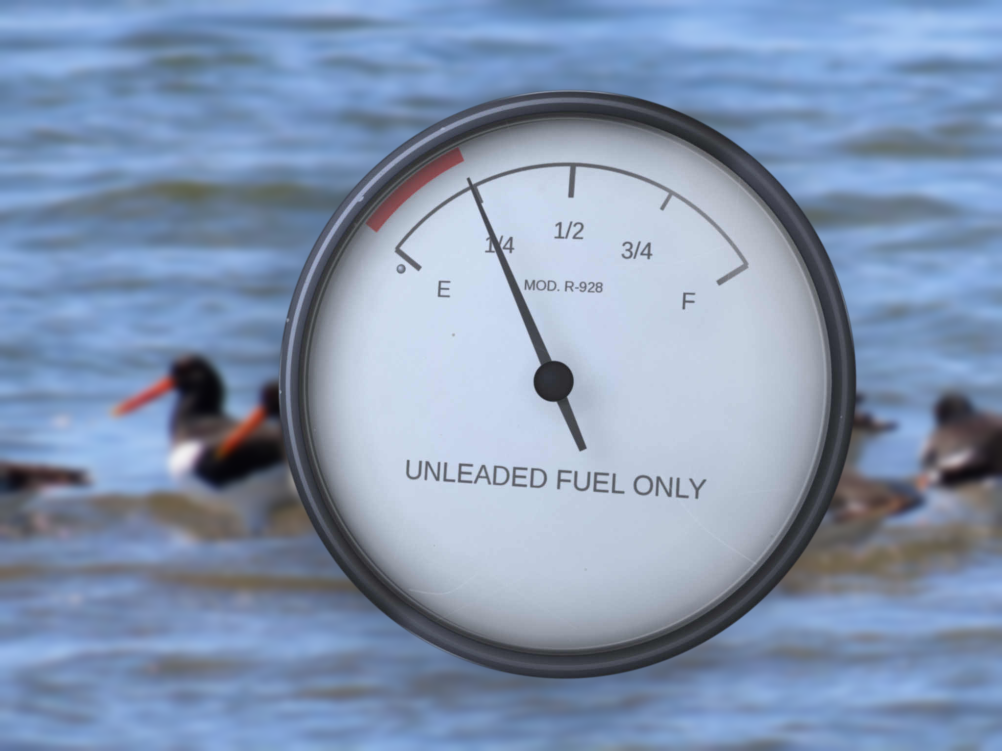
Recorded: 0.25
